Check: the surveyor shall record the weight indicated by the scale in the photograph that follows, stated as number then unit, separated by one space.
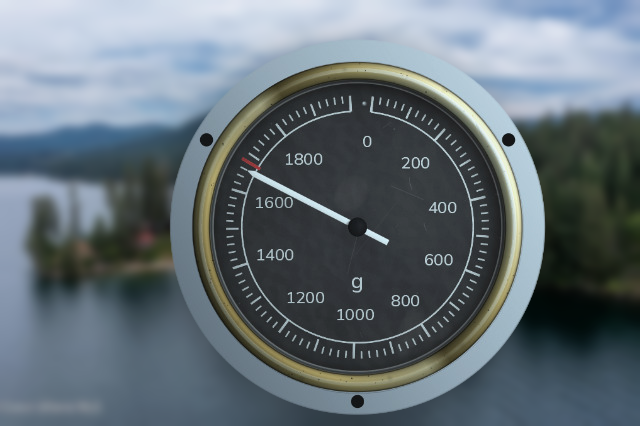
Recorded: 1660 g
